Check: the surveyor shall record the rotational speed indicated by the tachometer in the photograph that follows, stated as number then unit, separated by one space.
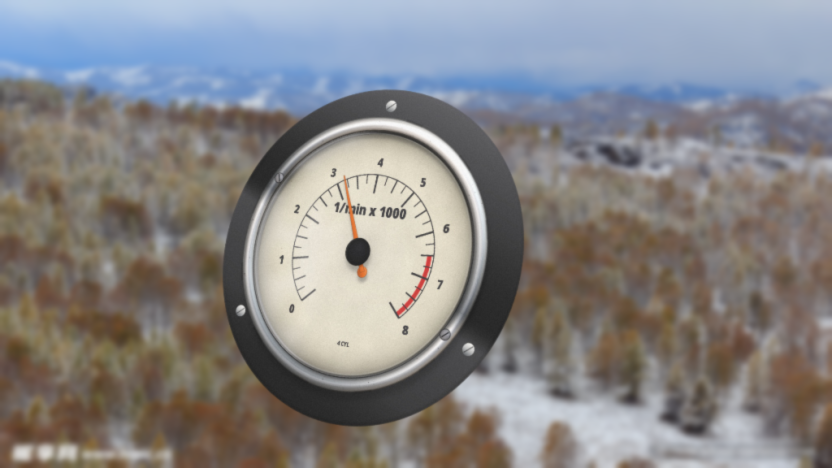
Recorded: 3250 rpm
